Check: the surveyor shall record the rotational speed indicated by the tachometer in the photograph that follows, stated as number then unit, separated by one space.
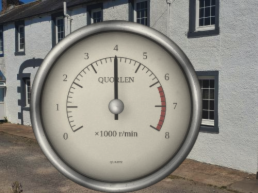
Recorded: 4000 rpm
